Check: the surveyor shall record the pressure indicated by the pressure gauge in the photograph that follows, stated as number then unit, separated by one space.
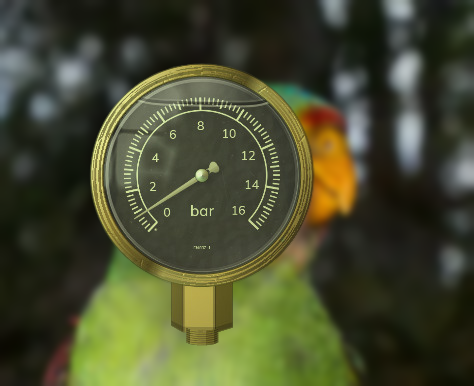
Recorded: 0.8 bar
